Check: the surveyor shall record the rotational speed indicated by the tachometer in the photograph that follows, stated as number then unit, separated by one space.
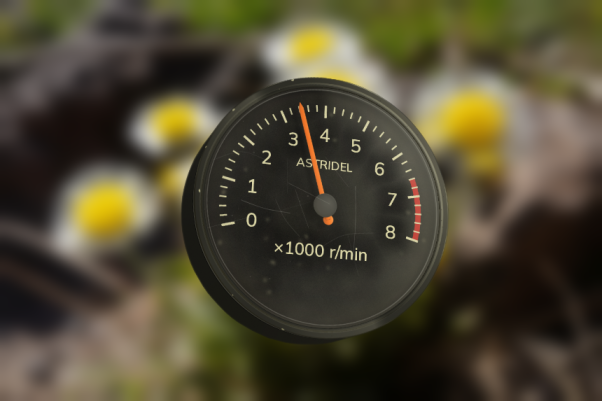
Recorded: 3400 rpm
